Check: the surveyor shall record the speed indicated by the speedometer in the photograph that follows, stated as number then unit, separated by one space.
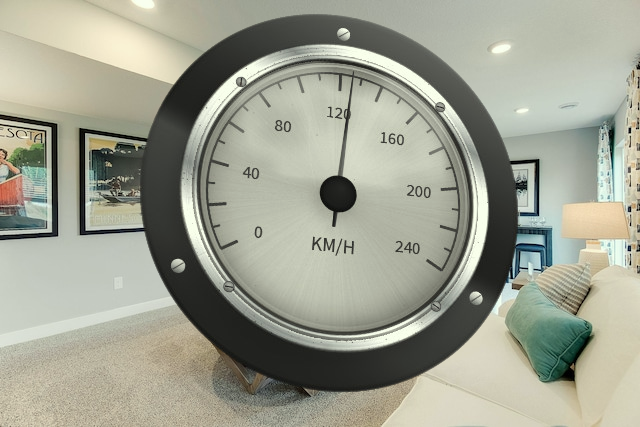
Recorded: 125 km/h
